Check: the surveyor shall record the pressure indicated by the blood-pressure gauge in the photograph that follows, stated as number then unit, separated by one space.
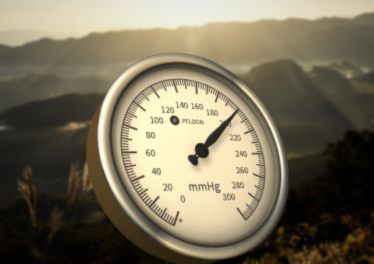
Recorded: 200 mmHg
